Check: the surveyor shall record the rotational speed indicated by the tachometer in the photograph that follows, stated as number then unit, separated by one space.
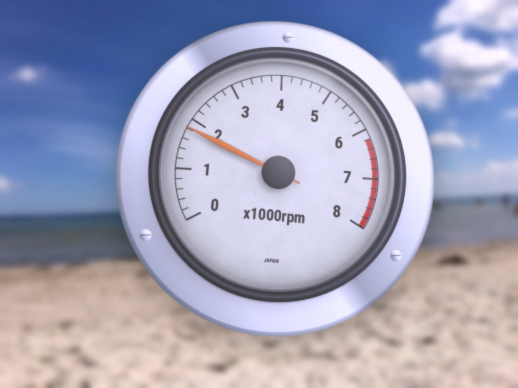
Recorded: 1800 rpm
